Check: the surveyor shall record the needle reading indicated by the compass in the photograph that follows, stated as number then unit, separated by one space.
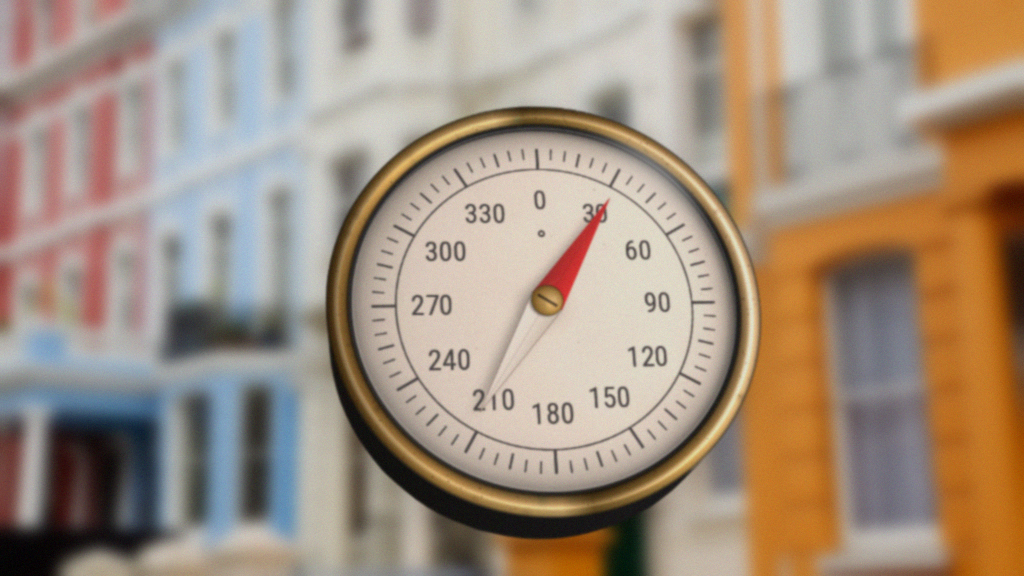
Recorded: 32.5 °
